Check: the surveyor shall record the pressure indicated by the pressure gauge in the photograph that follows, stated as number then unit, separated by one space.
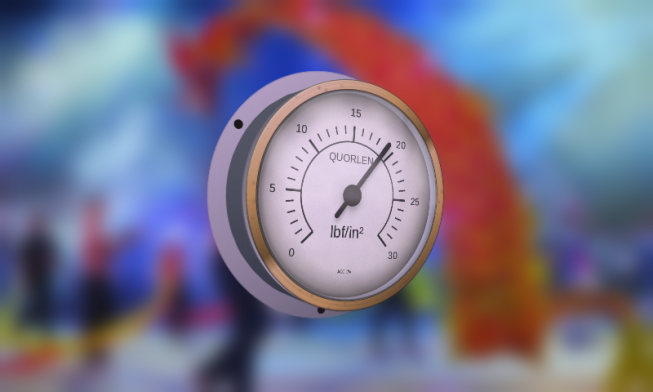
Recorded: 19 psi
